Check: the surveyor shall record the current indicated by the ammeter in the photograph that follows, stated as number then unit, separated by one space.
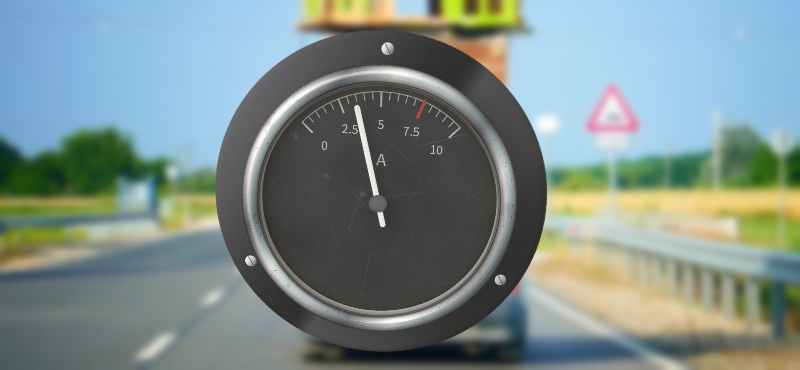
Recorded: 3.5 A
